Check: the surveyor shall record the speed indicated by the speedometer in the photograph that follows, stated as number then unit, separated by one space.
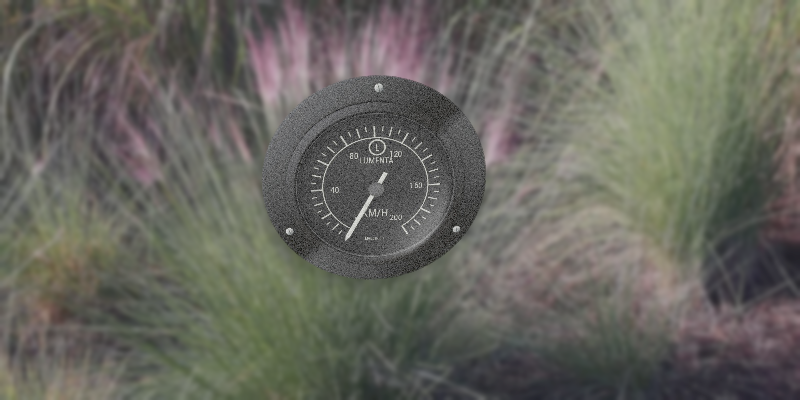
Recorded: 0 km/h
